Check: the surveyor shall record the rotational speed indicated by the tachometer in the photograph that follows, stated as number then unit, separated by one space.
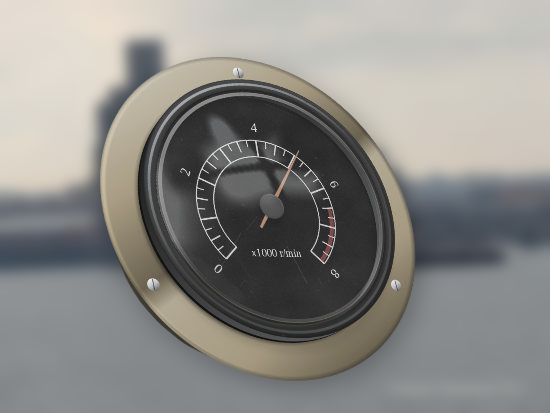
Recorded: 5000 rpm
